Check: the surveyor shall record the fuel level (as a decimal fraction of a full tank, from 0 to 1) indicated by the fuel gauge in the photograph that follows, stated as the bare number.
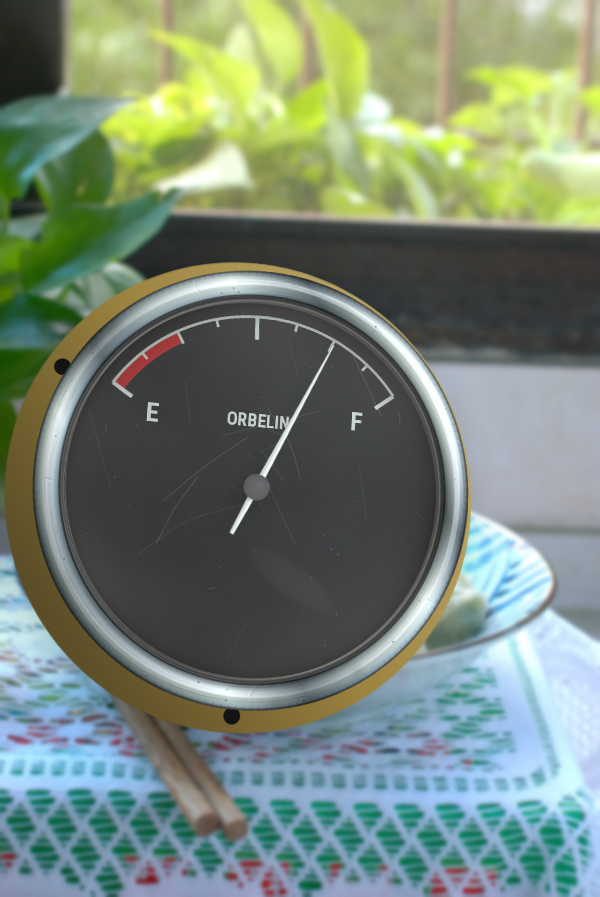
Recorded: 0.75
